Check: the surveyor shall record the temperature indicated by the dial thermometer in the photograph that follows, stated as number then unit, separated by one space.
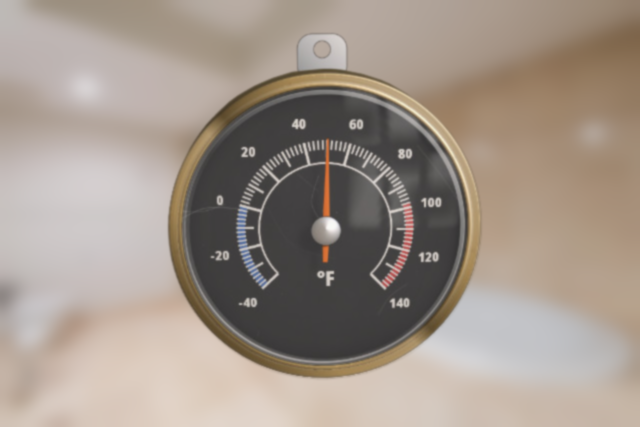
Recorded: 50 °F
